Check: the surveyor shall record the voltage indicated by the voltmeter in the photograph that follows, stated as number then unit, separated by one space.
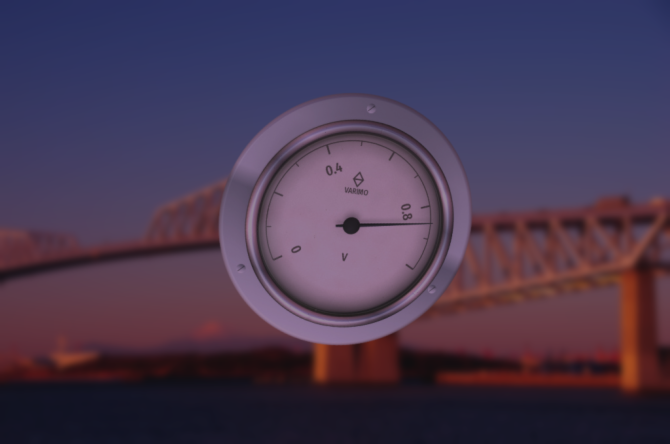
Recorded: 0.85 V
